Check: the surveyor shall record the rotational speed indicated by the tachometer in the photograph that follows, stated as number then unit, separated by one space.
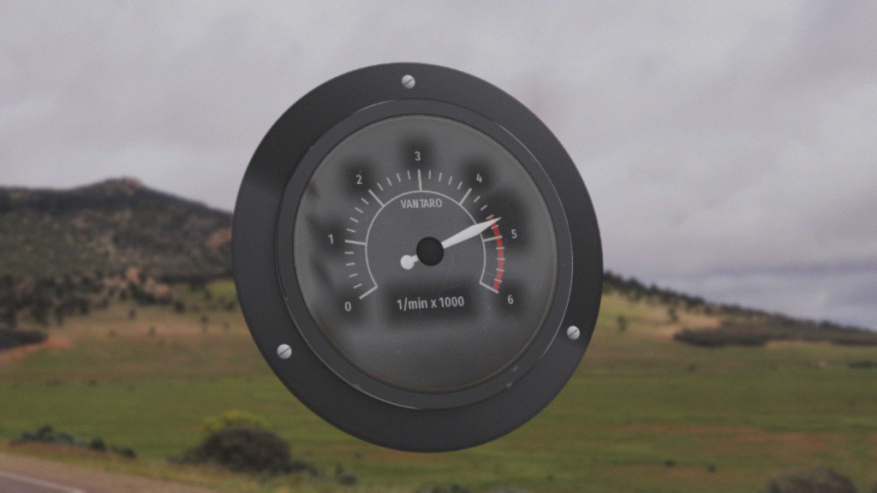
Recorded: 4700 rpm
